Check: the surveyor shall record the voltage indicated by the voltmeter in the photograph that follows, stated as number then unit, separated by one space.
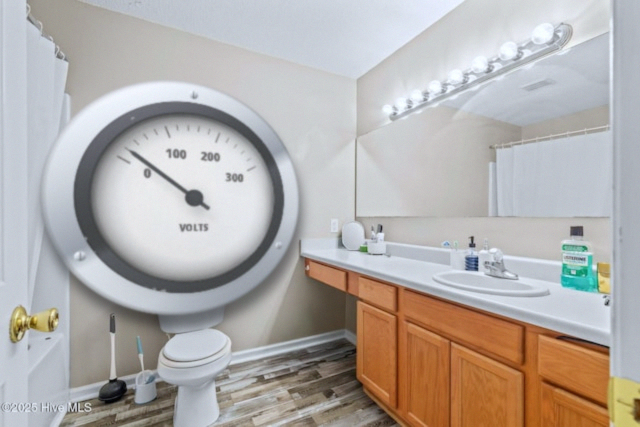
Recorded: 20 V
